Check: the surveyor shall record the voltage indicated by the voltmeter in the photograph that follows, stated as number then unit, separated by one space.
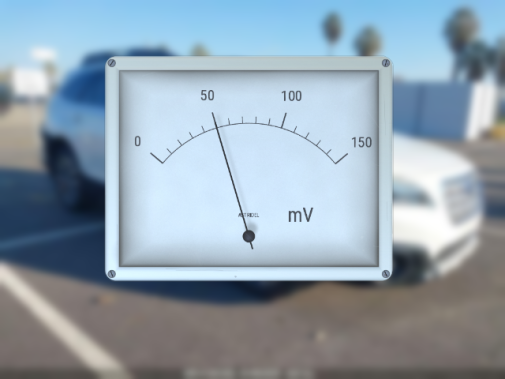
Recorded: 50 mV
